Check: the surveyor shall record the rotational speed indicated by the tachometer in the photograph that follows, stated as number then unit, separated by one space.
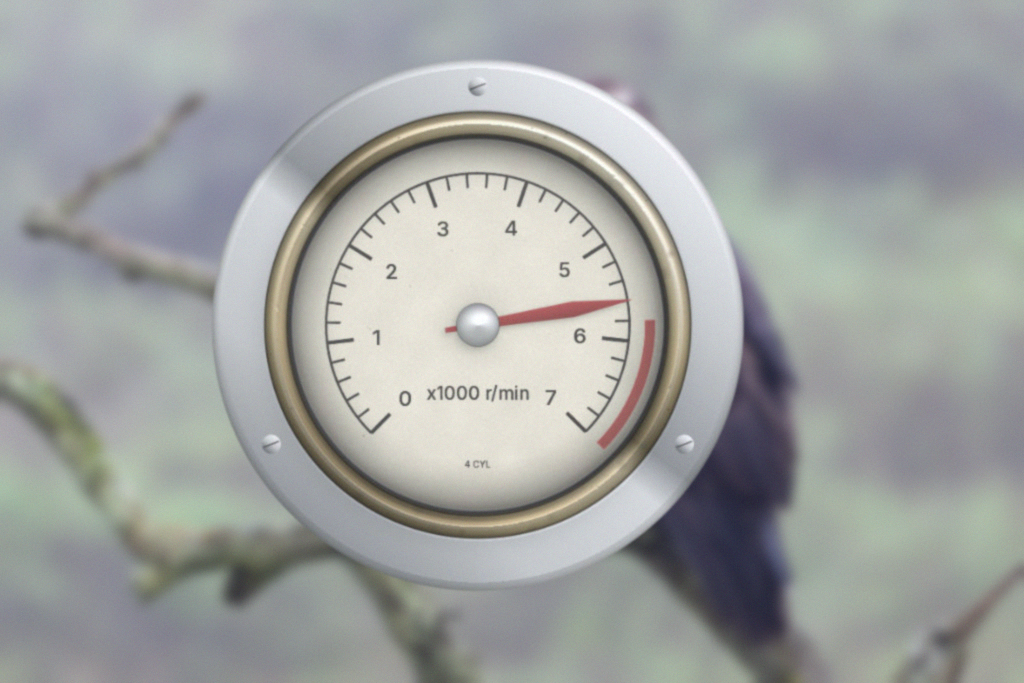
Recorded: 5600 rpm
